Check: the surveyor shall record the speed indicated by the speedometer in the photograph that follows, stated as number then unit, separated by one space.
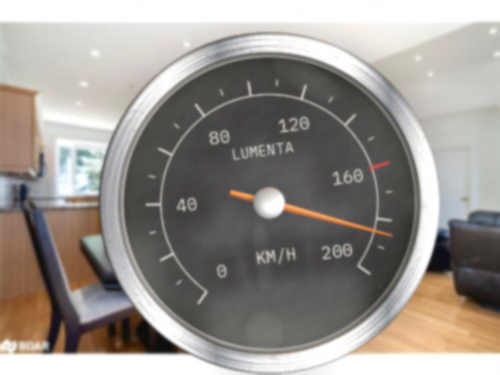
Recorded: 185 km/h
